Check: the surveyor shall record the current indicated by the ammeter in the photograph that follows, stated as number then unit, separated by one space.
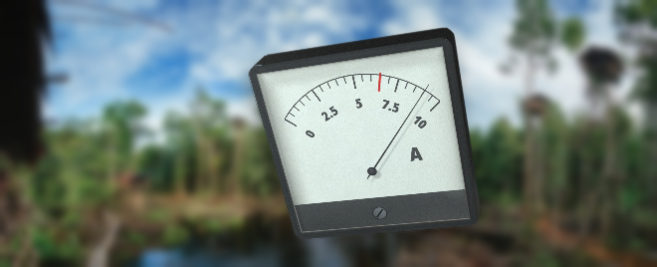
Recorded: 9 A
